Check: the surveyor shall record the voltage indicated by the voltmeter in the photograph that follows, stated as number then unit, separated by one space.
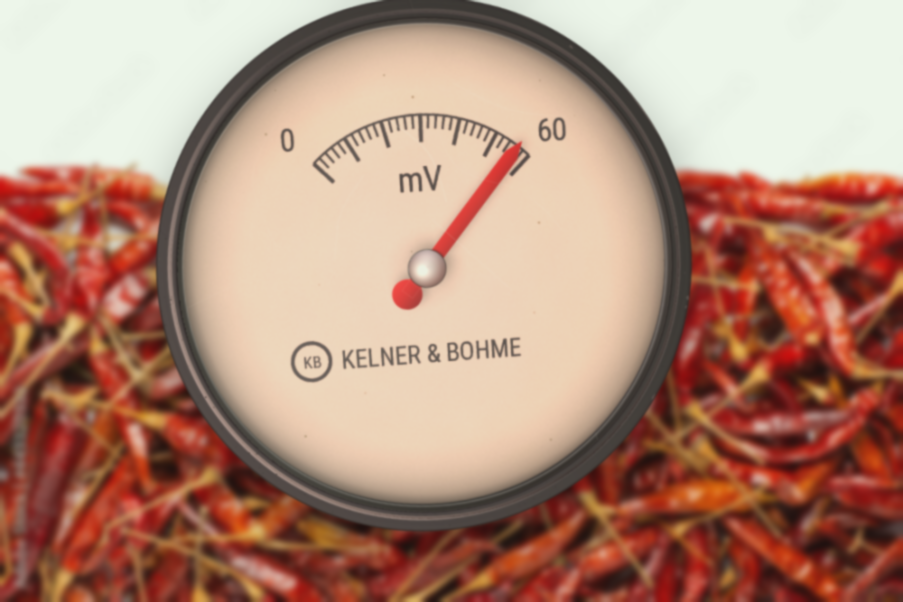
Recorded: 56 mV
